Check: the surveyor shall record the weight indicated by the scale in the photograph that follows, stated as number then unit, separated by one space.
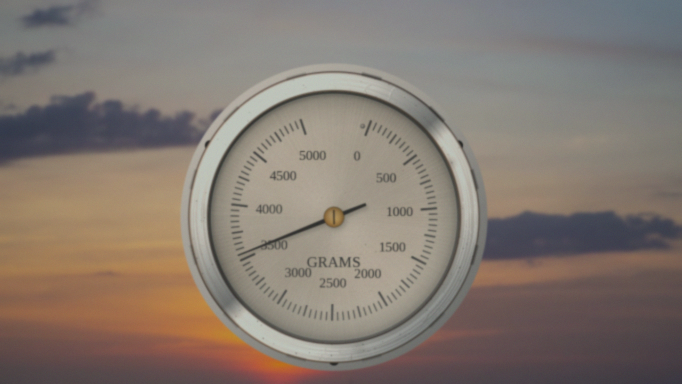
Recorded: 3550 g
